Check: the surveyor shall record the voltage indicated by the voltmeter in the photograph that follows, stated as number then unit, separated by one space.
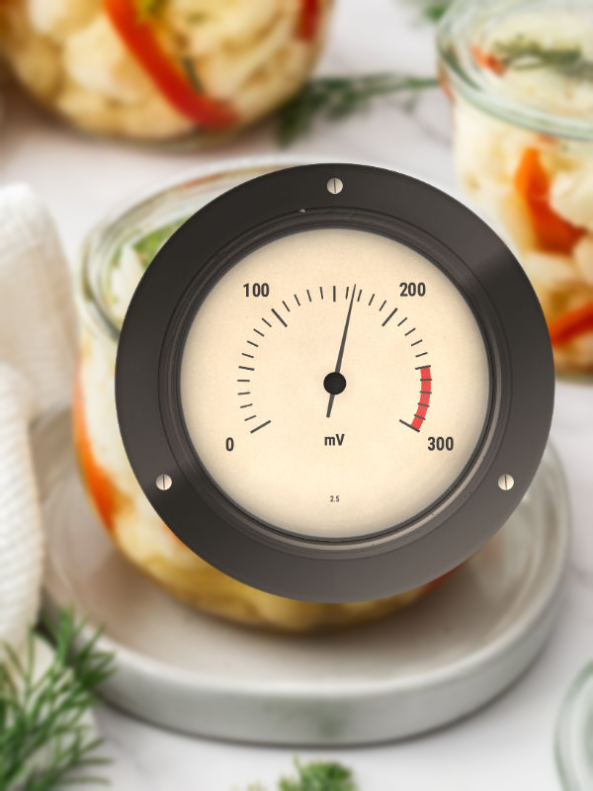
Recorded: 165 mV
